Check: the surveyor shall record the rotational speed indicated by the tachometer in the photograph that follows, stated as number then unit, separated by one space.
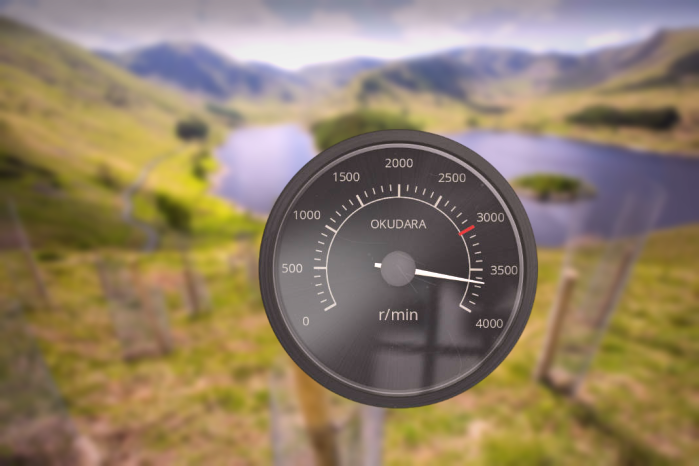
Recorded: 3650 rpm
